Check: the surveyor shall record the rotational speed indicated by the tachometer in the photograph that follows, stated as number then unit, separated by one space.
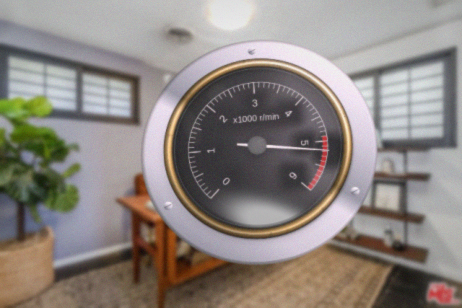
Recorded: 5200 rpm
